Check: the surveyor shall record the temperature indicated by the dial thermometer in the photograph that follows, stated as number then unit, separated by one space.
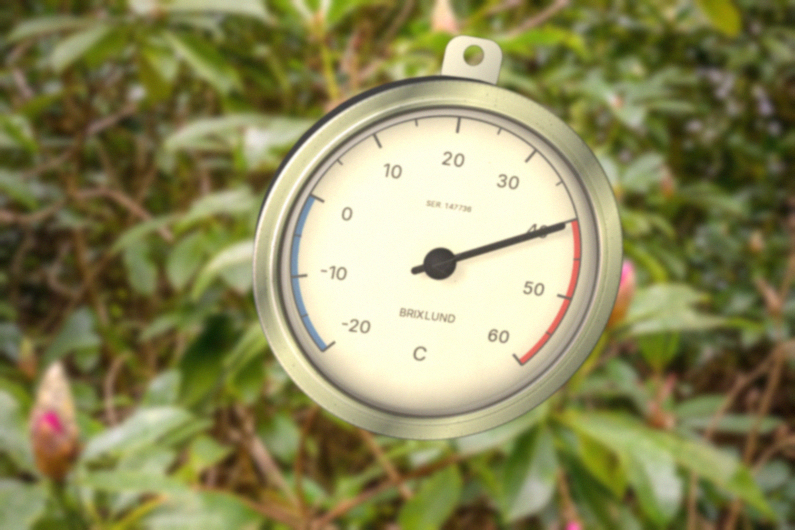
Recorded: 40 °C
